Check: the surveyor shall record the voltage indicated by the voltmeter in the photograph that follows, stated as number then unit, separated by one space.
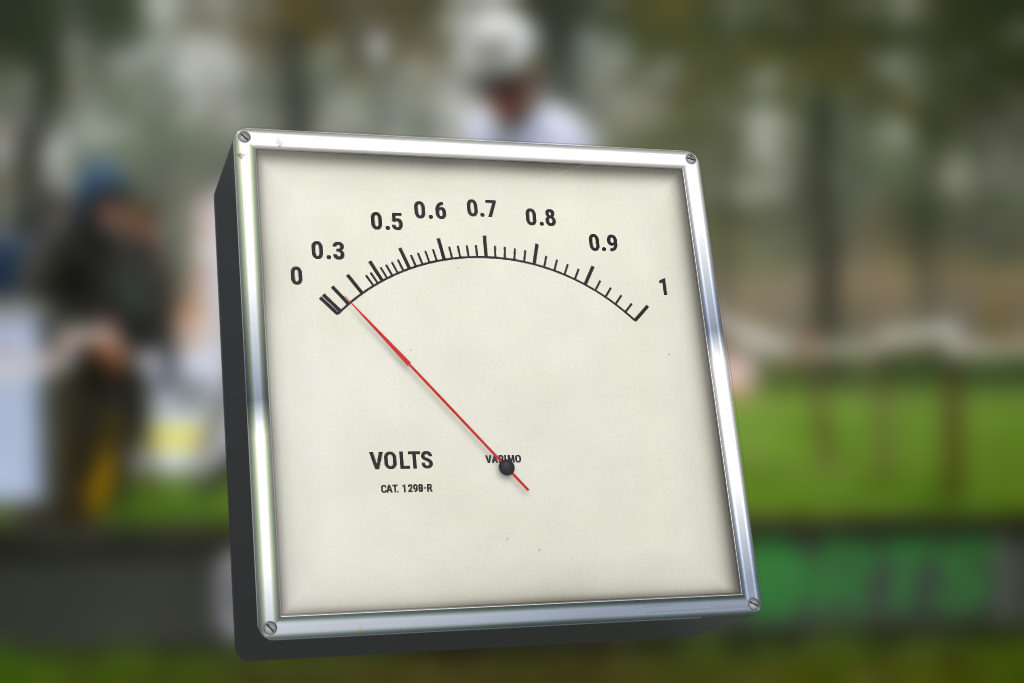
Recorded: 0.2 V
